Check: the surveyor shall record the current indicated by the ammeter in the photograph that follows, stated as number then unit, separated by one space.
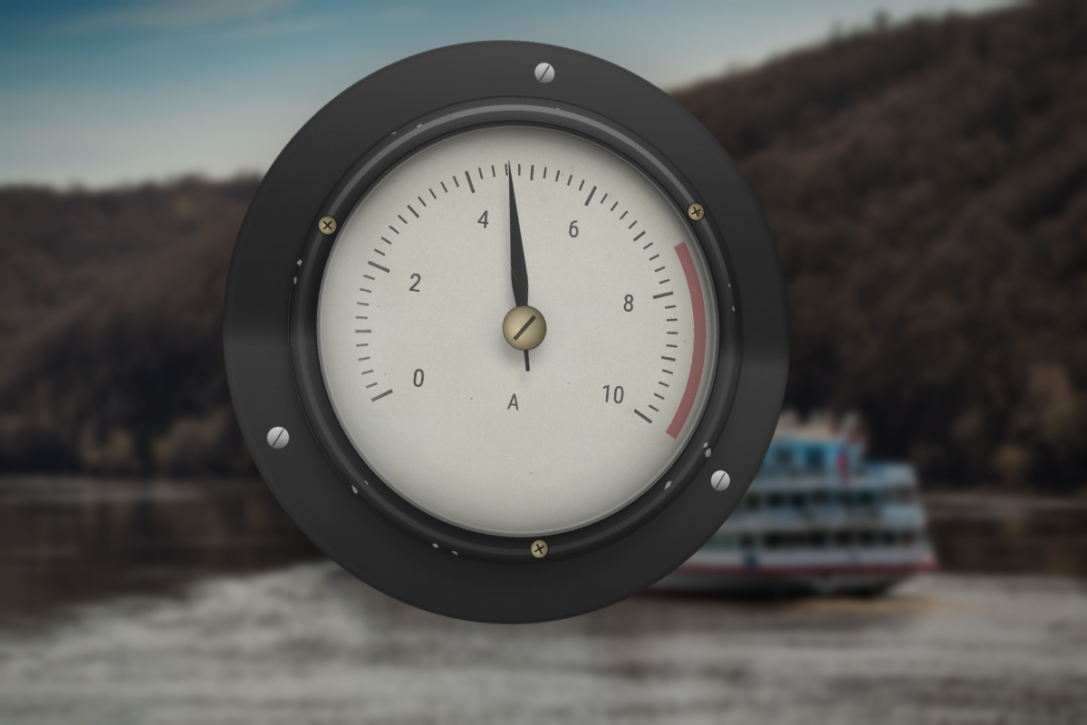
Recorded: 4.6 A
